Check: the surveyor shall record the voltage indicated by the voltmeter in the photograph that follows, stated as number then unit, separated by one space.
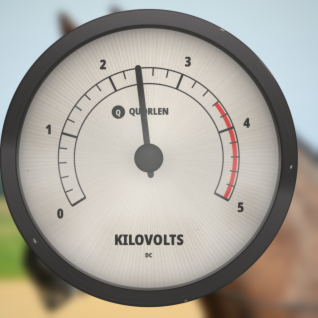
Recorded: 2.4 kV
